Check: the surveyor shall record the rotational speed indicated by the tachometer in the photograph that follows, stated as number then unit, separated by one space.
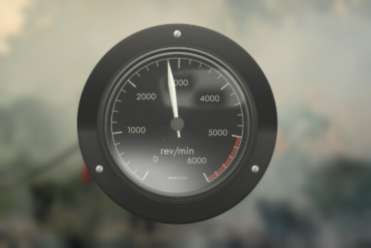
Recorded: 2800 rpm
